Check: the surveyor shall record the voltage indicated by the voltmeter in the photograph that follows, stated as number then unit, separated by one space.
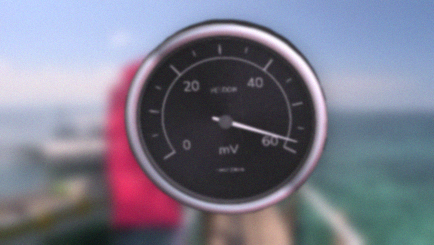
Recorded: 57.5 mV
